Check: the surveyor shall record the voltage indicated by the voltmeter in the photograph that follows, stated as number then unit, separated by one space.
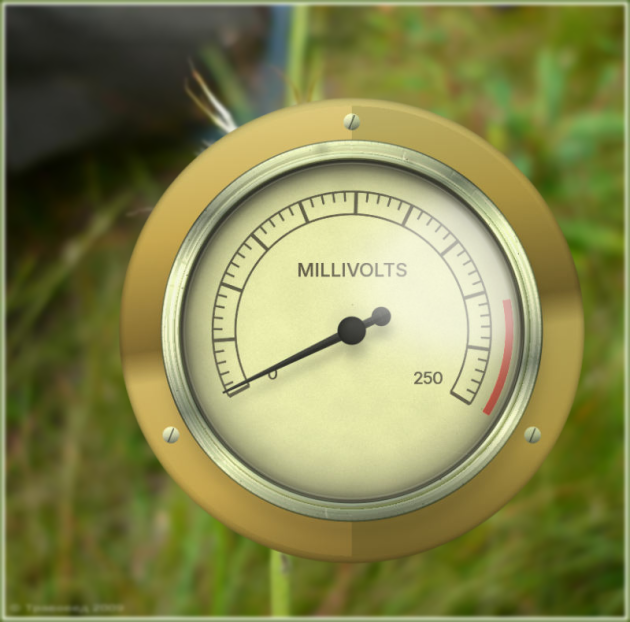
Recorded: 2.5 mV
